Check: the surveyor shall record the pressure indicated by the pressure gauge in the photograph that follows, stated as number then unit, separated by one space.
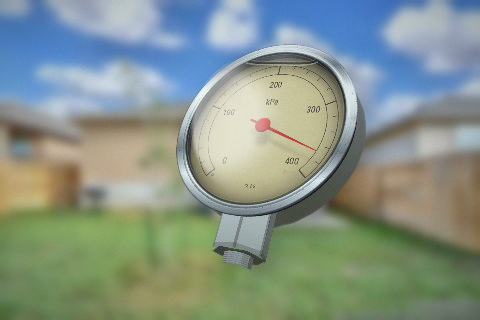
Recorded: 370 kPa
